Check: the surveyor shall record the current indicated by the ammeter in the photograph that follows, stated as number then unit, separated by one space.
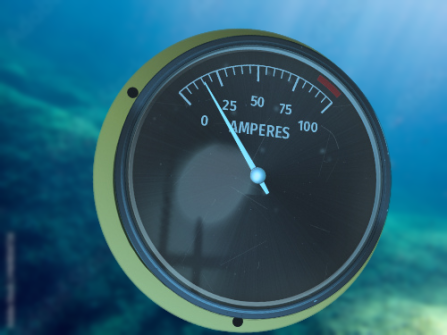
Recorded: 15 A
